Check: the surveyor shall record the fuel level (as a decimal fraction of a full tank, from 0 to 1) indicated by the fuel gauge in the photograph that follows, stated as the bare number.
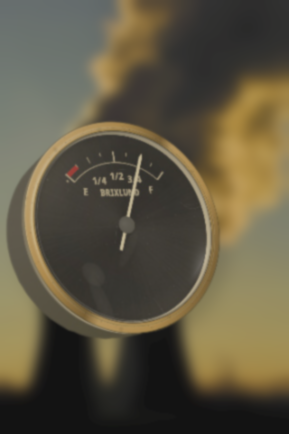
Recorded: 0.75
